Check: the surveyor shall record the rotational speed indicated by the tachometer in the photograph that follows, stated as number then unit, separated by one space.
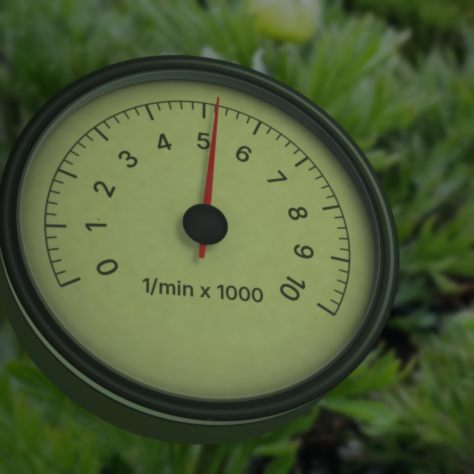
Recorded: 5200 rpm
